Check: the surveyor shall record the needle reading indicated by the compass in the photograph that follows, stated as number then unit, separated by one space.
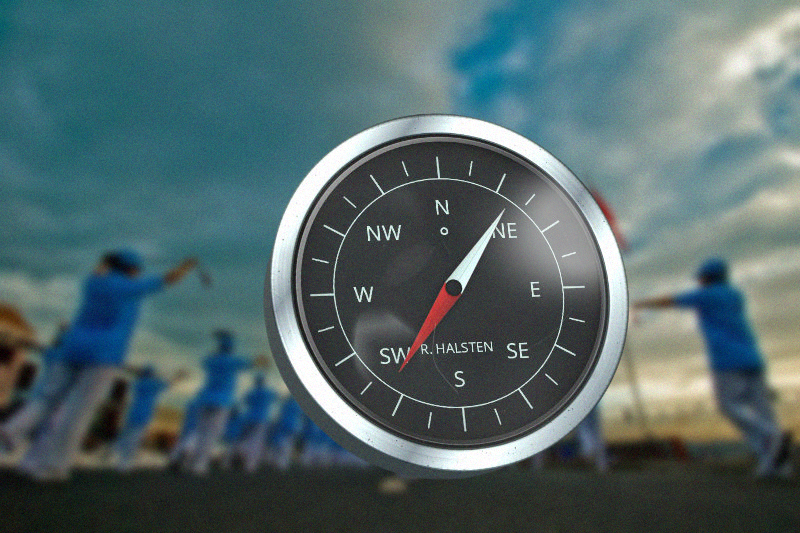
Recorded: 217.5 °
